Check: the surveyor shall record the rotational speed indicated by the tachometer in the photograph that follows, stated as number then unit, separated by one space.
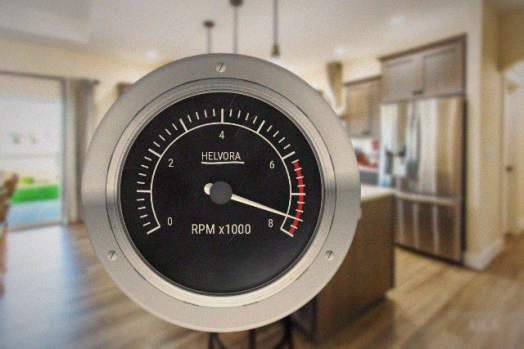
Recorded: 7600 rpm
